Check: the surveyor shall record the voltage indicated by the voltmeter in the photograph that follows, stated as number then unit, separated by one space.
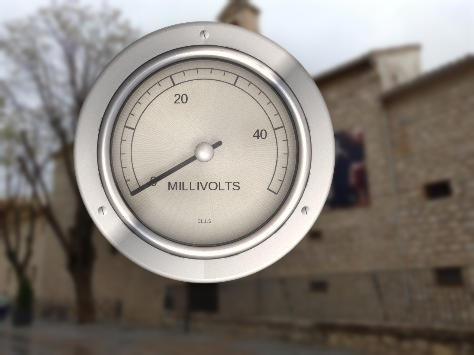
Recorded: 0 mV
